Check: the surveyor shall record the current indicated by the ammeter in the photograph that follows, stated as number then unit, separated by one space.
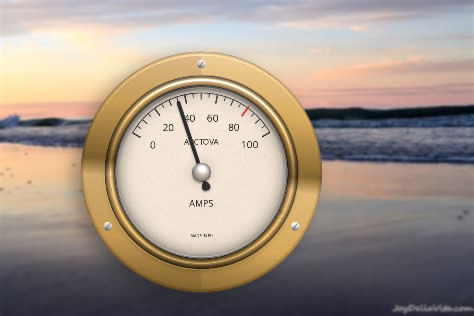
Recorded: 35 A
